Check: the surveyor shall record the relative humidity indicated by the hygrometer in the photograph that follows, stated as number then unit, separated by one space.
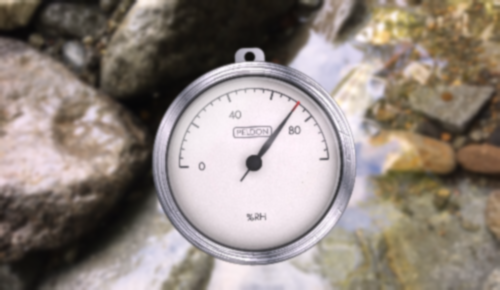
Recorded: 72 %
